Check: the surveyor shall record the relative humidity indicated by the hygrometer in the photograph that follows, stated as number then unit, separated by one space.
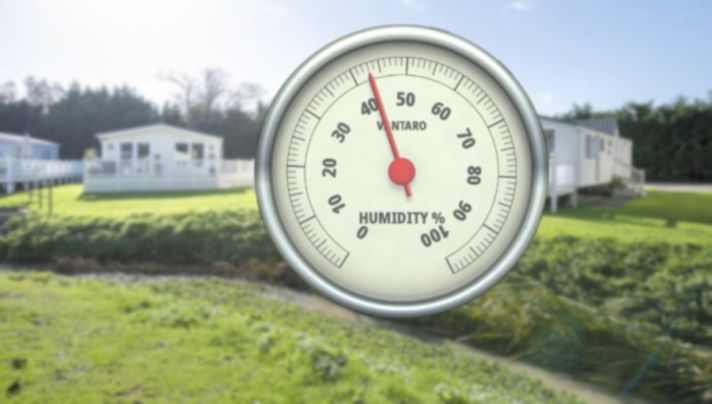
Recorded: 43 %
